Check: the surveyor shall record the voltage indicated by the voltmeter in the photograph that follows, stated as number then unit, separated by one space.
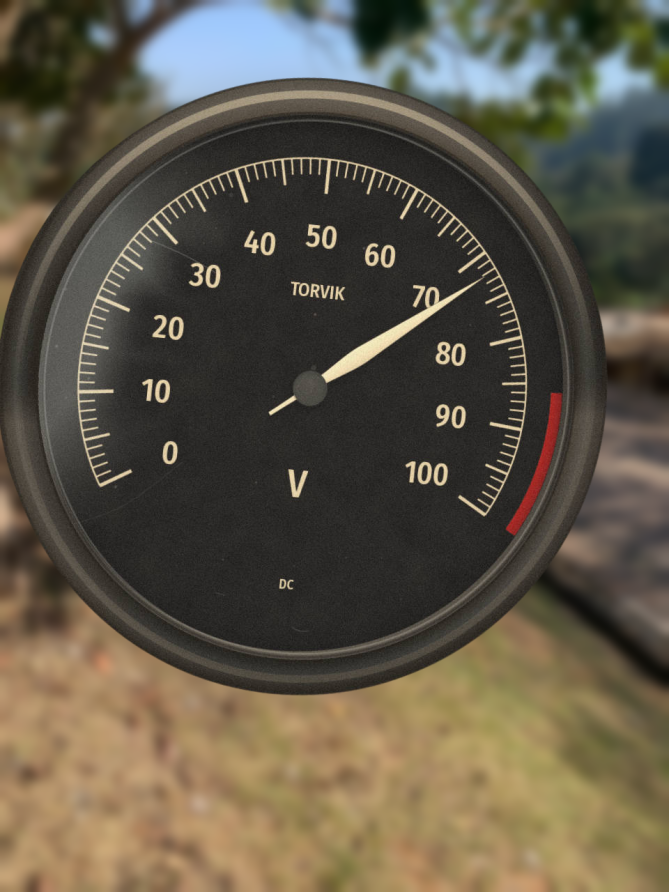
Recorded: 72 V
